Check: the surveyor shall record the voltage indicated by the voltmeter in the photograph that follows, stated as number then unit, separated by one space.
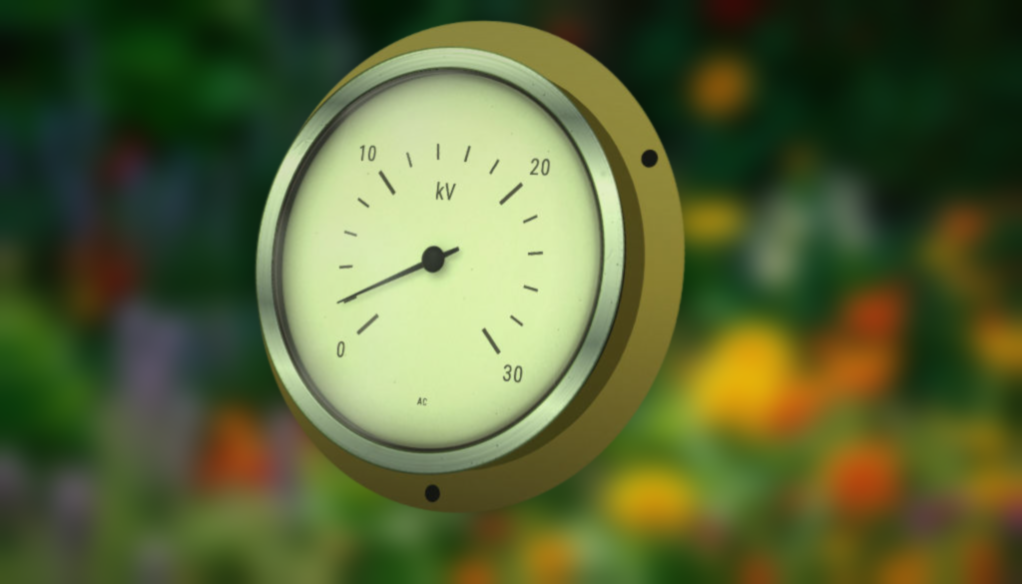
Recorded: 2 kV
